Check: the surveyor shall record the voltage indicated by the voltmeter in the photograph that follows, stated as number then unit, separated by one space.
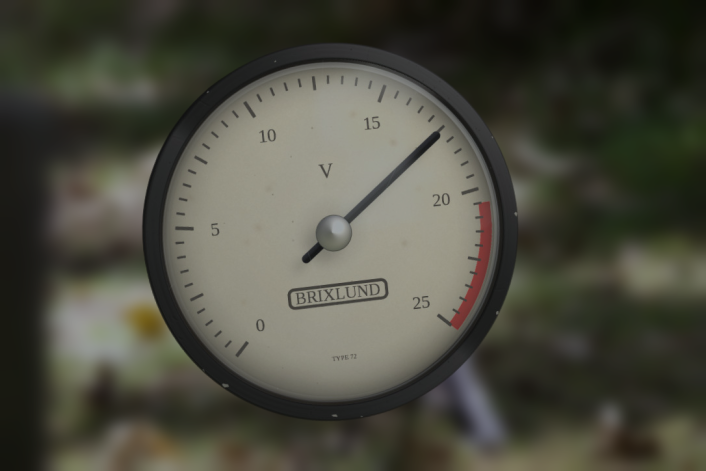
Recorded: 17.5 V
